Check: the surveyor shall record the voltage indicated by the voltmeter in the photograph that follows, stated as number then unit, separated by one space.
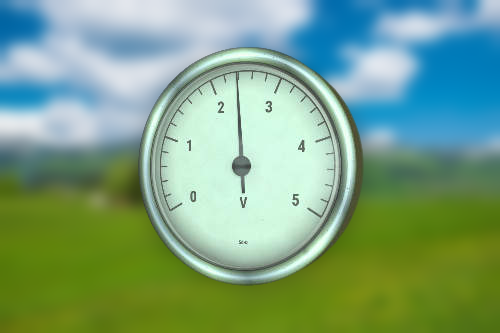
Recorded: 2.4 V
